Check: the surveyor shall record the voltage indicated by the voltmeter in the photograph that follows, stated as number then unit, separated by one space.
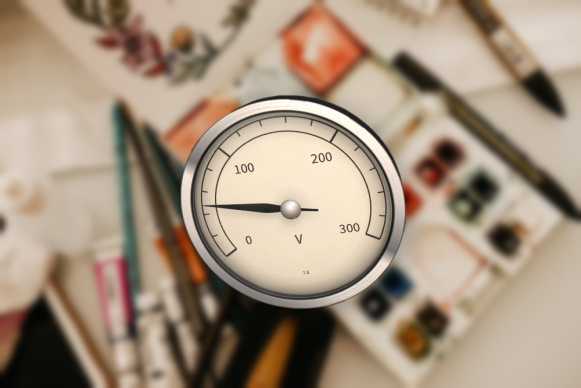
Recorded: 50 V
